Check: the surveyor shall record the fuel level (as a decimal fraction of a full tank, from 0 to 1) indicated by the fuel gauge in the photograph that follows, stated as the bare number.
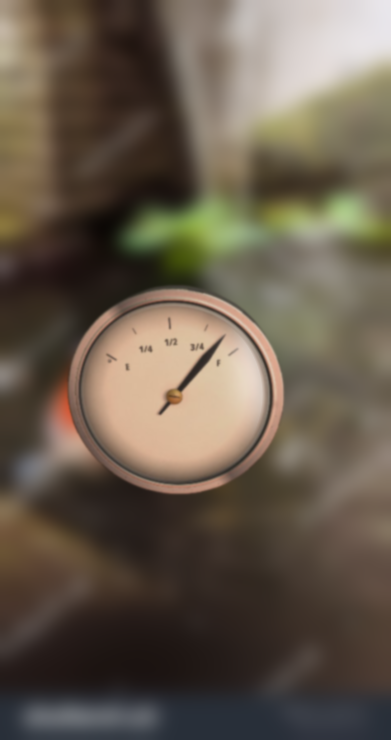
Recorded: 0.875
